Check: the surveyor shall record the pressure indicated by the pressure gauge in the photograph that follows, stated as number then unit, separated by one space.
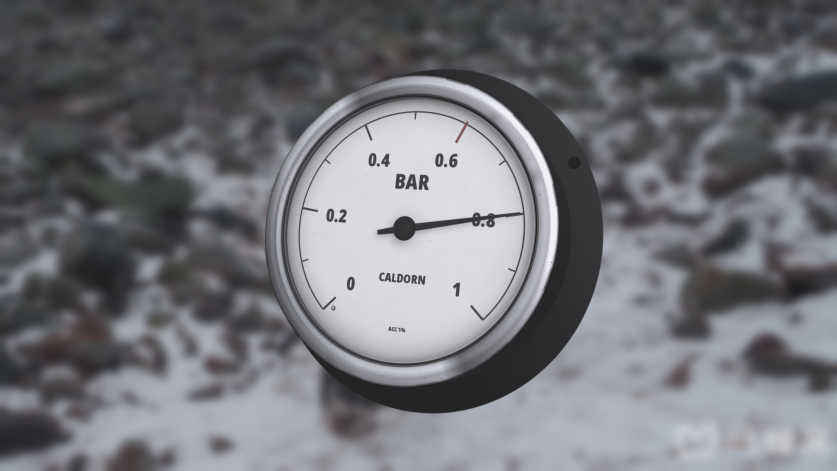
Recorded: 0.8 bar
